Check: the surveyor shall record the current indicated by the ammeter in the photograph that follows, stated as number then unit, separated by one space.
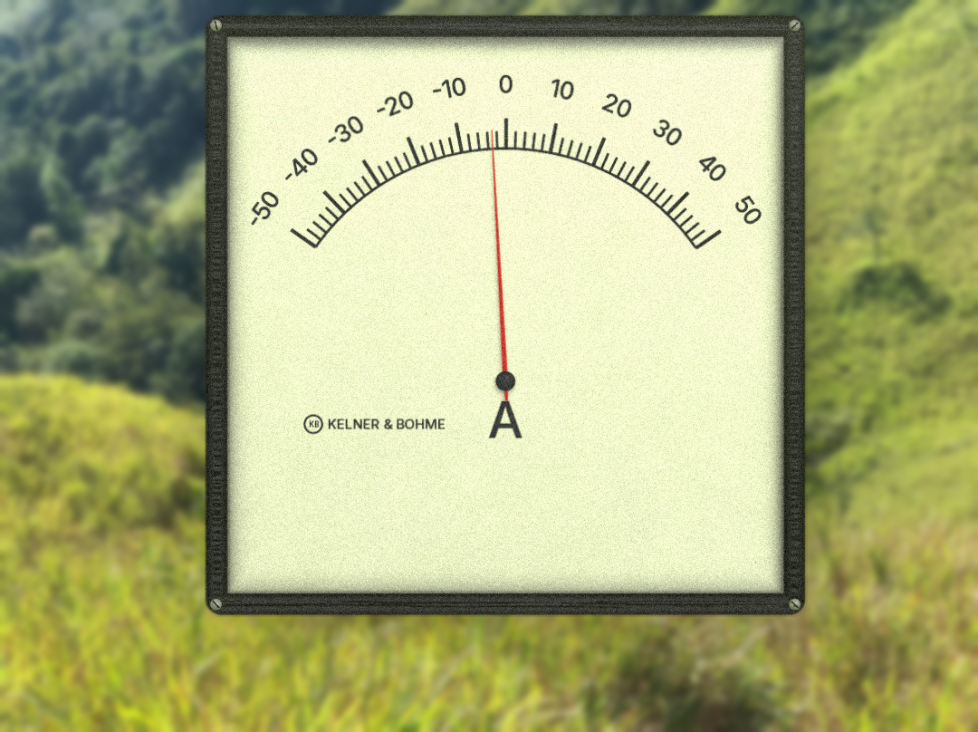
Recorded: -3 A
